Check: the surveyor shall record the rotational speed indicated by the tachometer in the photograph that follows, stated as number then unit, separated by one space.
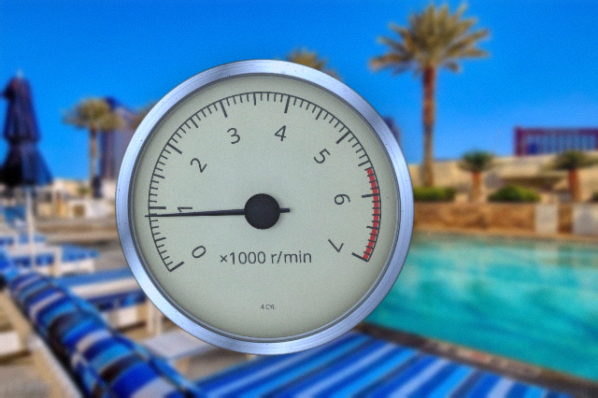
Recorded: 900 rpm
